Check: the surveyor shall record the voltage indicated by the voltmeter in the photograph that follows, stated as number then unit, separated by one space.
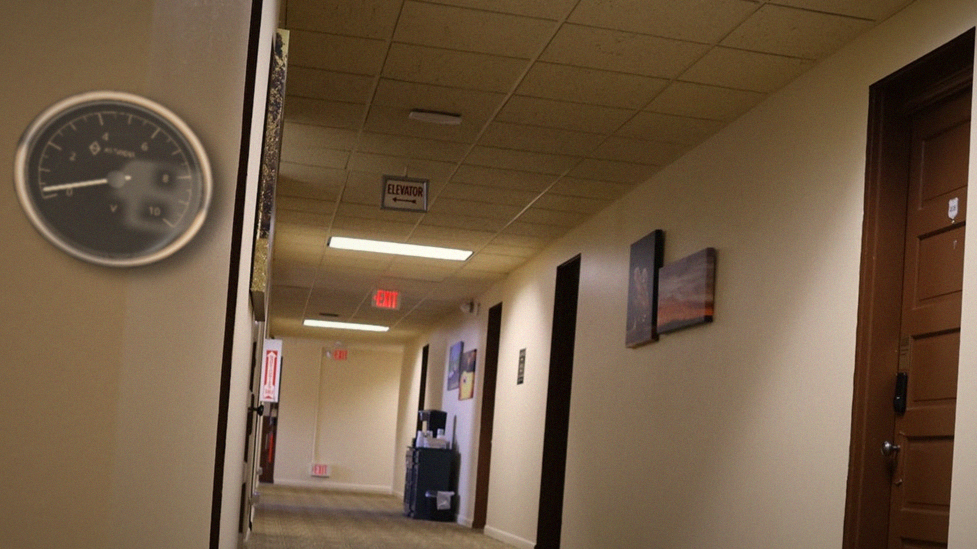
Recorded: 0.25 V
